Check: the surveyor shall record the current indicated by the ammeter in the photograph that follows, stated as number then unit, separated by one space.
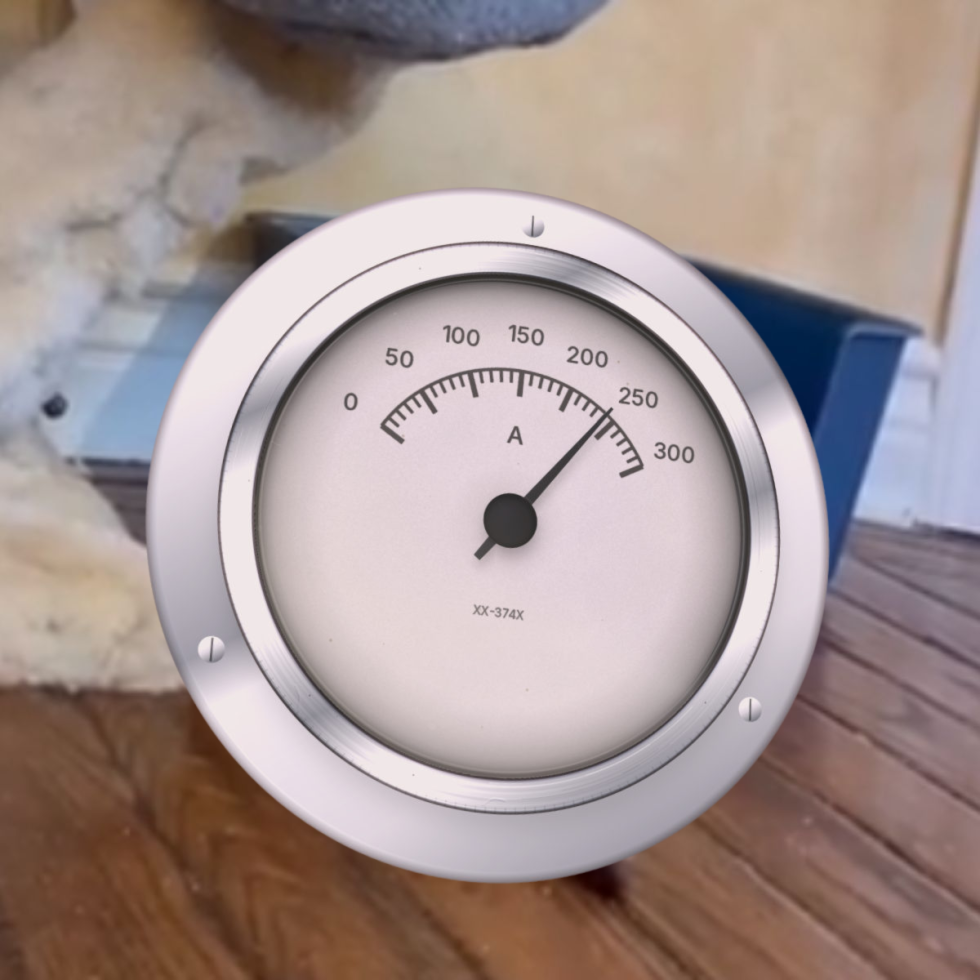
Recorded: 240 A
